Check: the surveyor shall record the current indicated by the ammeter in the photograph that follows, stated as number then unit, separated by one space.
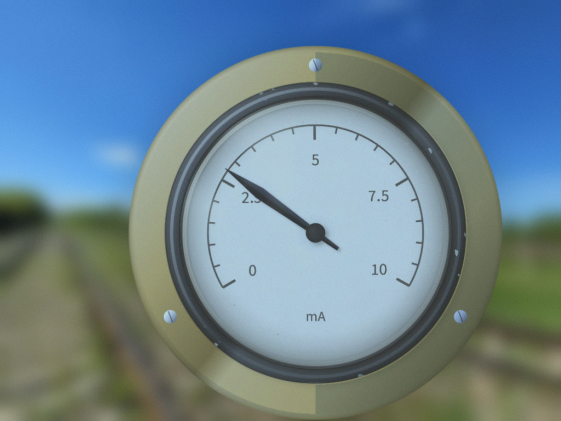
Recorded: 2.75 mA
